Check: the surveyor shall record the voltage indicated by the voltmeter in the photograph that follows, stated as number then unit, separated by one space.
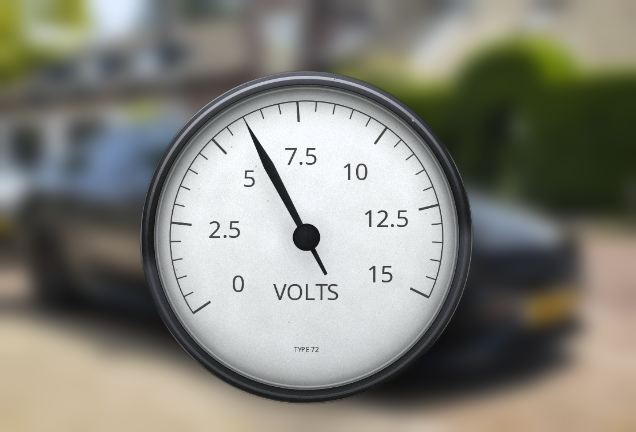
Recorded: 6 V
